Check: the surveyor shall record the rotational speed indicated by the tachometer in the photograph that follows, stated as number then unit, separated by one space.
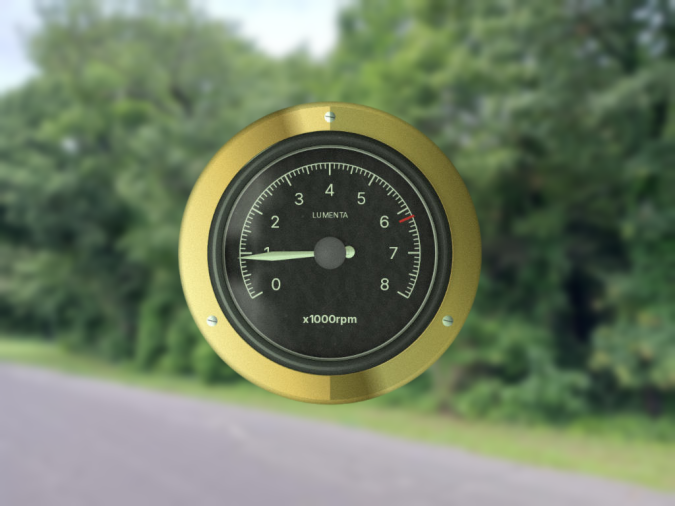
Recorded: 900 rpm
